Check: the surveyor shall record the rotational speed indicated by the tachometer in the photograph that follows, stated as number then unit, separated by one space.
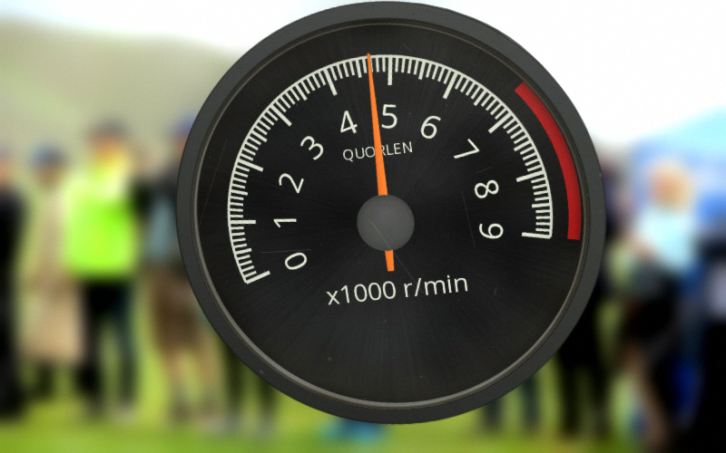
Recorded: 4700 rpm
